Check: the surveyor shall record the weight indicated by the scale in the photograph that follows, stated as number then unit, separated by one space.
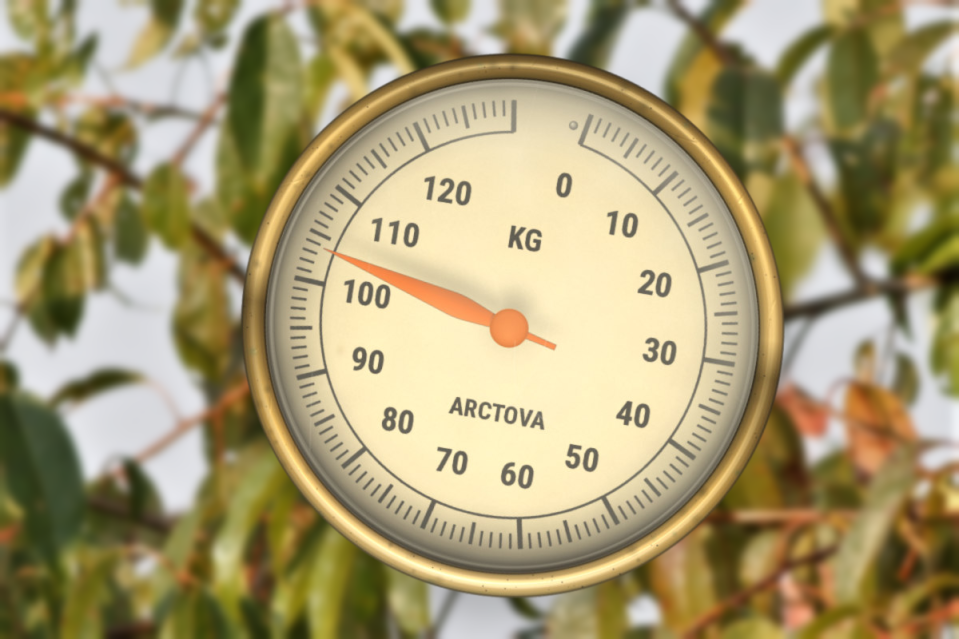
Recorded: 104 kg
